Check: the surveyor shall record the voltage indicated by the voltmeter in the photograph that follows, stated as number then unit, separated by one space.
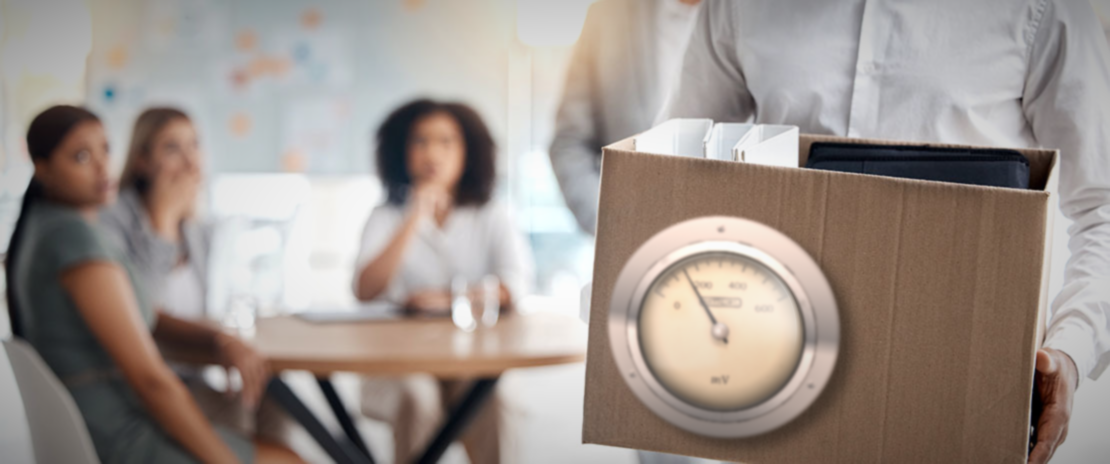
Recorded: 150 mV
